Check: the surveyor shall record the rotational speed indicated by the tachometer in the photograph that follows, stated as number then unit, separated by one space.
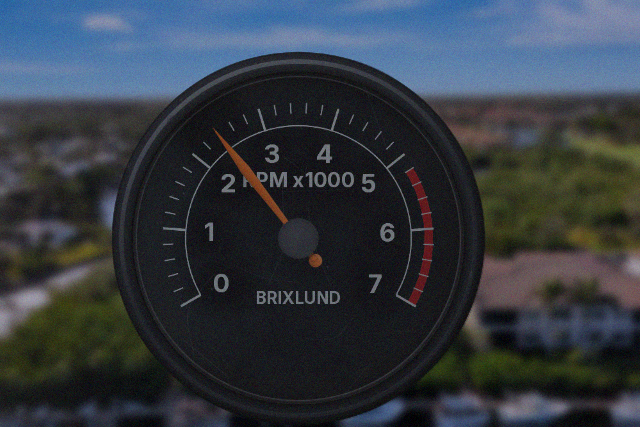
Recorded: 2400 rpm
